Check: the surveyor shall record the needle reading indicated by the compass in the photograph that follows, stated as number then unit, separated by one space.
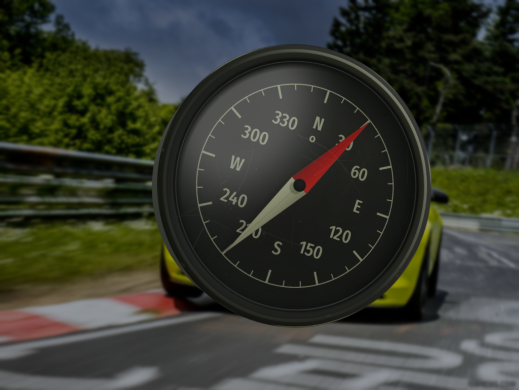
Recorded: 30 °
